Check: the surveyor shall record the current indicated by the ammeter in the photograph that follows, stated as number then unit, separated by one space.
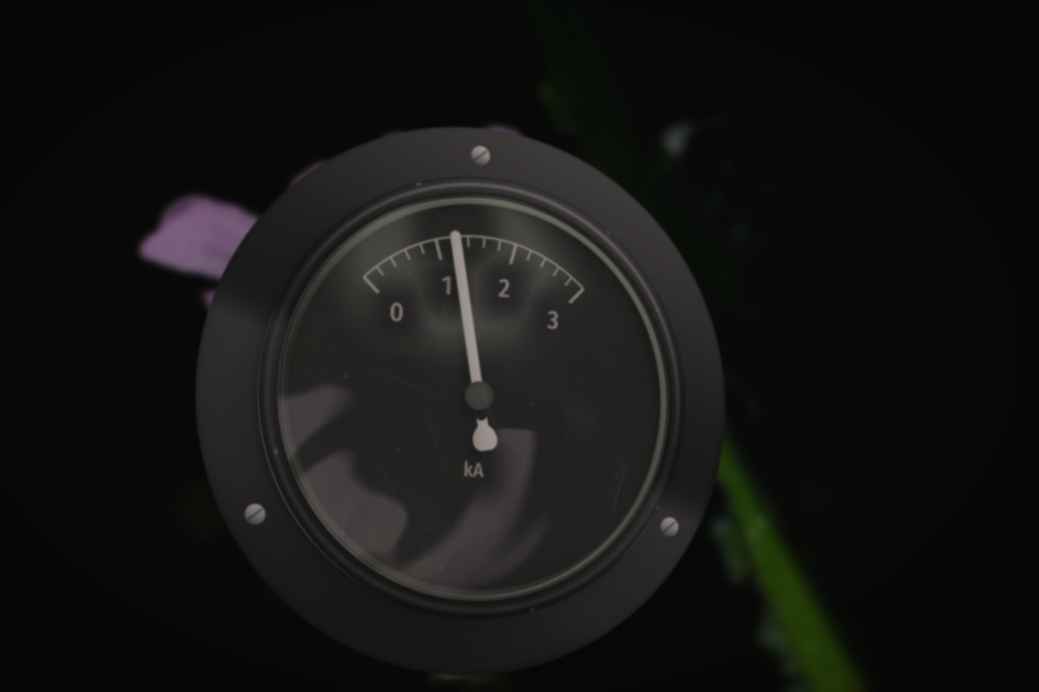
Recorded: 1.2 kA
